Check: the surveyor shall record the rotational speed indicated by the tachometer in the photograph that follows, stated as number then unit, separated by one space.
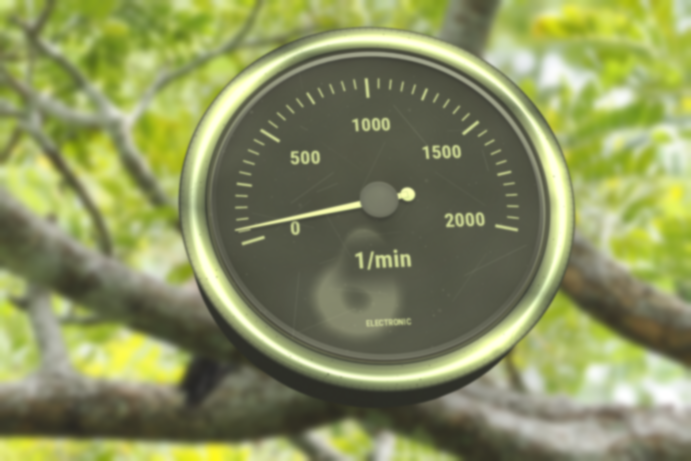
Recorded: 50 rpm
